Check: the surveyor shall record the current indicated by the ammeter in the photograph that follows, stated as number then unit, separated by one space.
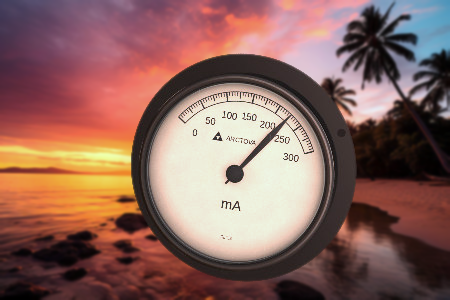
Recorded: 225 mA
